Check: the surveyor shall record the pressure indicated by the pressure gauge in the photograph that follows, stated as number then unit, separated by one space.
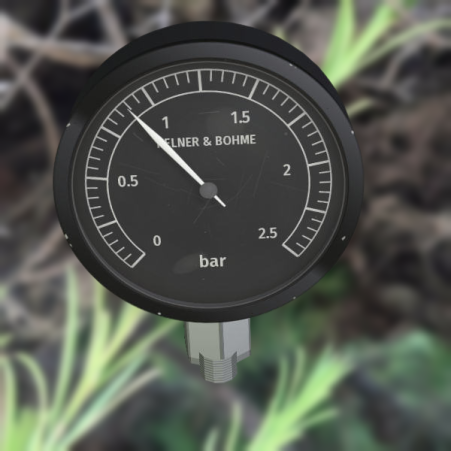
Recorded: 0.9 bar
